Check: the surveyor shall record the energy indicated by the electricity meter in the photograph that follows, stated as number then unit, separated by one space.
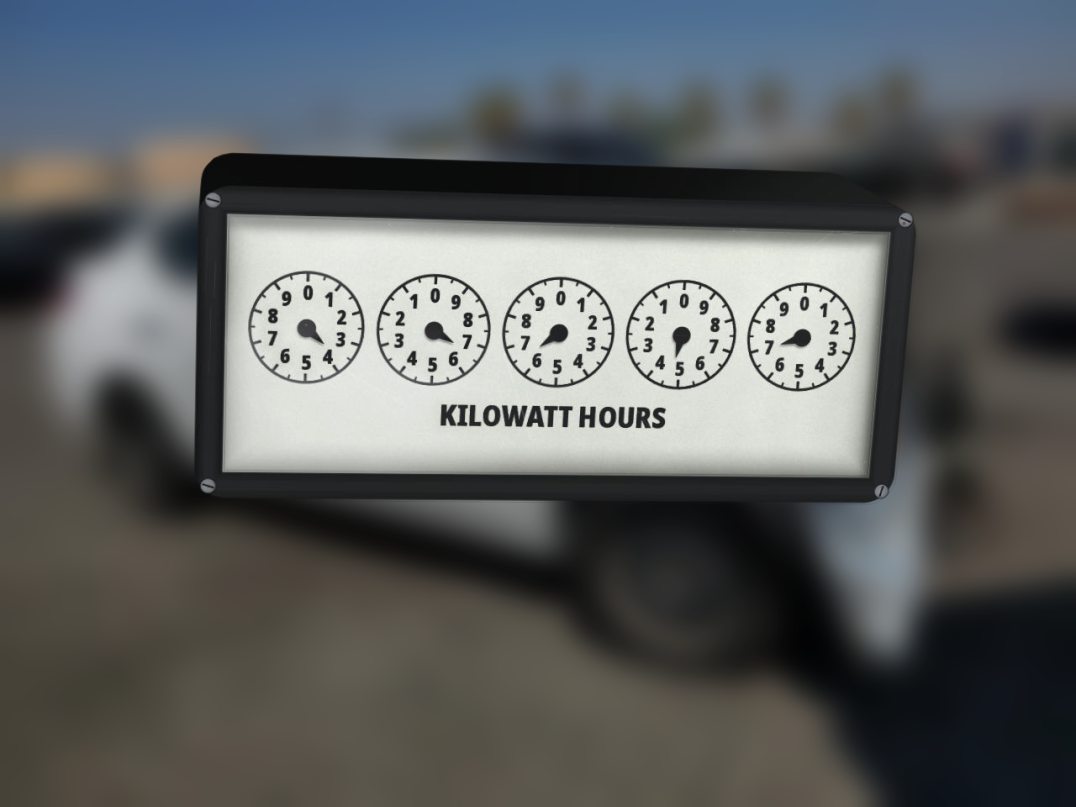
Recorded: 36647 kWh
